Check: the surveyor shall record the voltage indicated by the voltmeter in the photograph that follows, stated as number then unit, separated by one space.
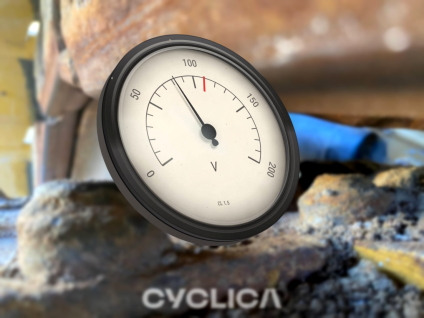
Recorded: 80 V
